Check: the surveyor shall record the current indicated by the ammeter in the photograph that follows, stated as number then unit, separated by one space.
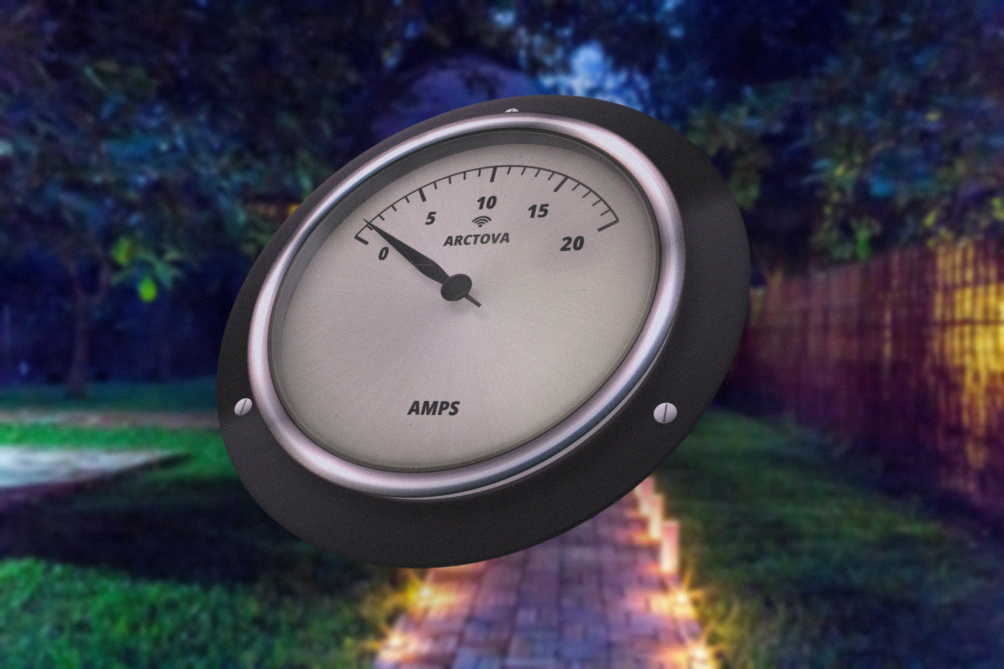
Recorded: 1 A
